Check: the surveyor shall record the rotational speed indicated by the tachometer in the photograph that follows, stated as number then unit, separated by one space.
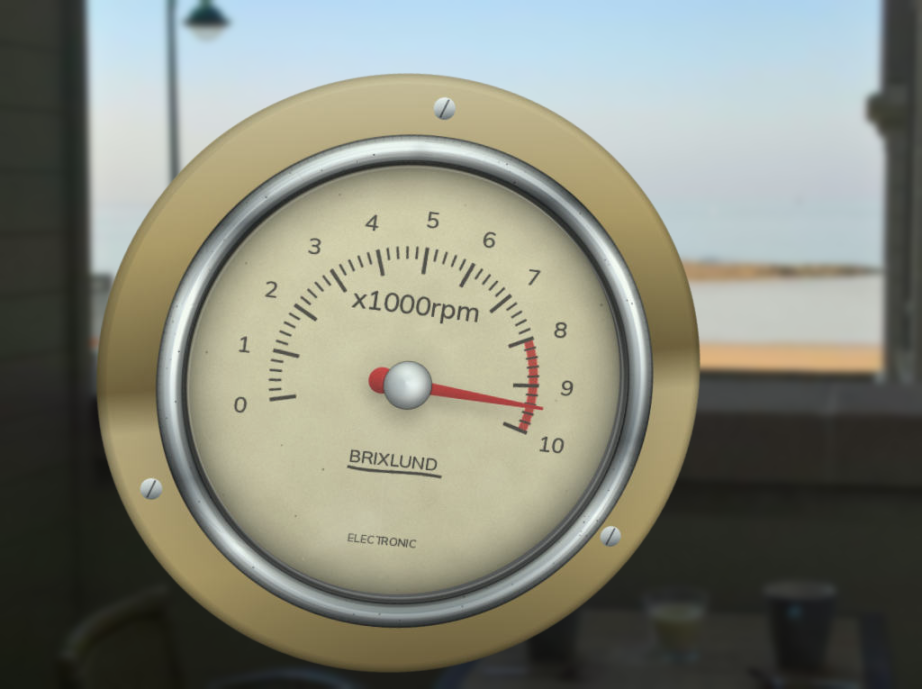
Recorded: 9400 rpm
